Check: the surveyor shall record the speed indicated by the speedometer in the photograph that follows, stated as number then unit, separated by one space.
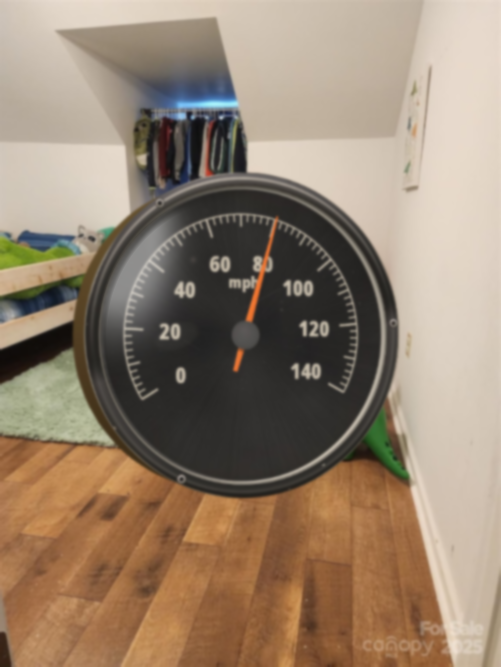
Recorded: 80 mph
